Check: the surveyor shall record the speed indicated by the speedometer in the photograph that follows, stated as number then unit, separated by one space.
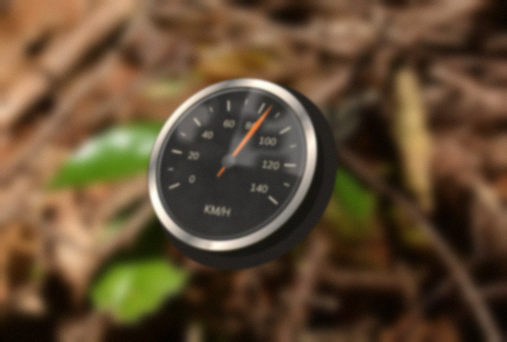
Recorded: 85 km/h
